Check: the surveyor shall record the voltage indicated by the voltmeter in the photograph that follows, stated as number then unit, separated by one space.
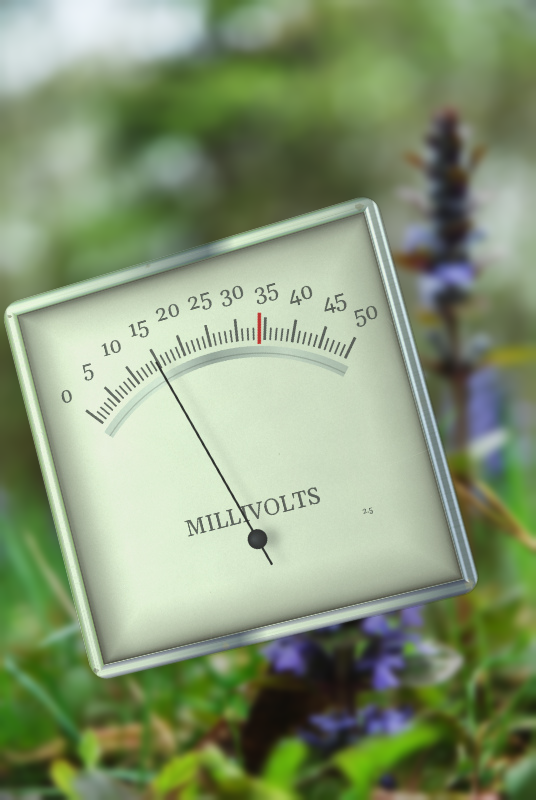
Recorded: 15 mV
